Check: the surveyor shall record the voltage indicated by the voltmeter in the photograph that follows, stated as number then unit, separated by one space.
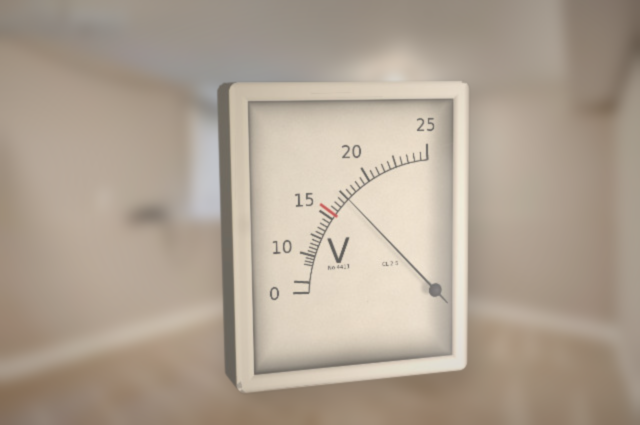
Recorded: 17.5 V
